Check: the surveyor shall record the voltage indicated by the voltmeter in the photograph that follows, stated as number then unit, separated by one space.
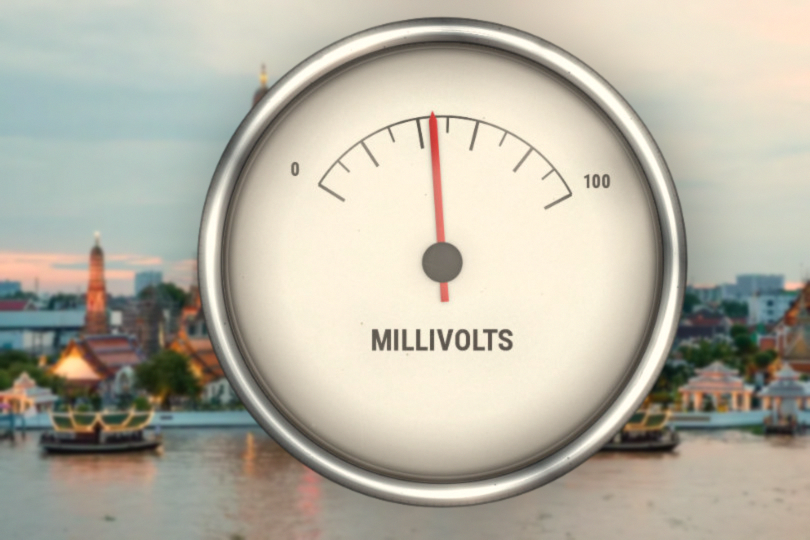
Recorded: 45 mV
